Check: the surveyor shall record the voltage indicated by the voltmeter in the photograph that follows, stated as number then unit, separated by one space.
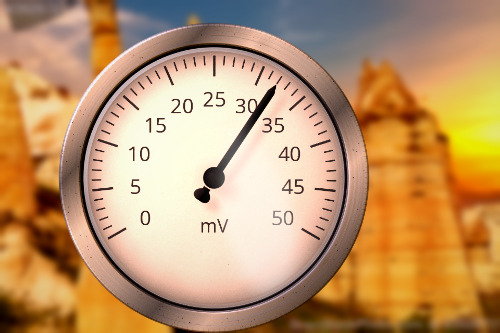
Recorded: 32 mV
